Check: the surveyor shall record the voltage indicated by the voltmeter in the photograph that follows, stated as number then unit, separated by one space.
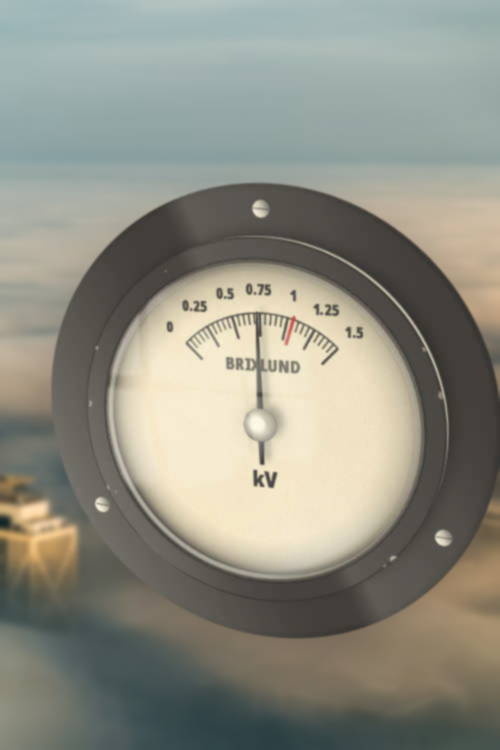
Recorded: 0.75 kV
